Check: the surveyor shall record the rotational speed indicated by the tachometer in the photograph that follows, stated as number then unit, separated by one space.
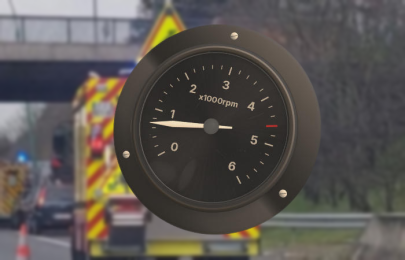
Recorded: 700 rpm
